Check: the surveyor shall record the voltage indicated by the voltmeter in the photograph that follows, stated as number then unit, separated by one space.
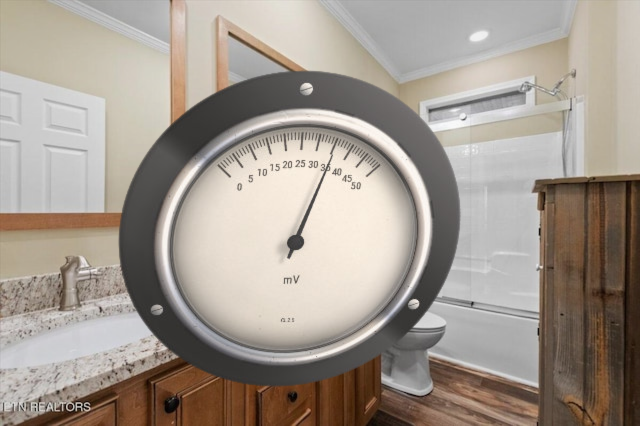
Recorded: 35 mV
